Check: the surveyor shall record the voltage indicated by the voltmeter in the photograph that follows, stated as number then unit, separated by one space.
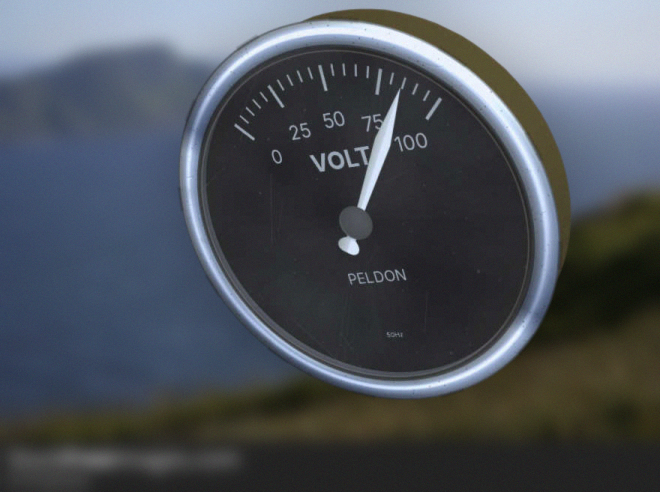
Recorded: 85 V
